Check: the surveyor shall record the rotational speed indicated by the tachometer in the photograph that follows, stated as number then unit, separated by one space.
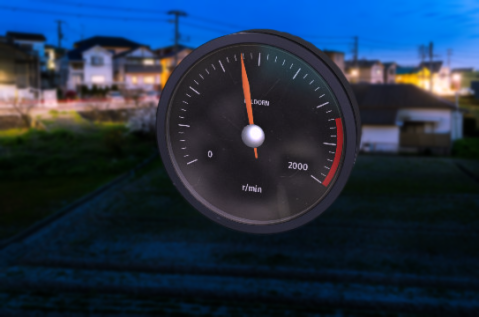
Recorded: 900 rpm
